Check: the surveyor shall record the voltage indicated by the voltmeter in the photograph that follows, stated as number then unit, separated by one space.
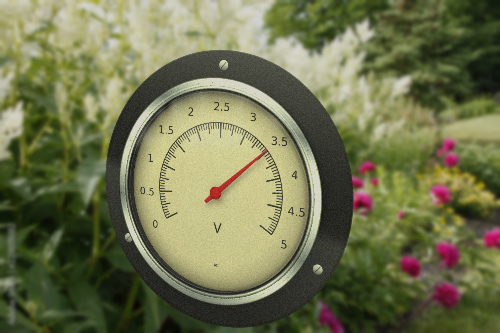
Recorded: 3.5 V
